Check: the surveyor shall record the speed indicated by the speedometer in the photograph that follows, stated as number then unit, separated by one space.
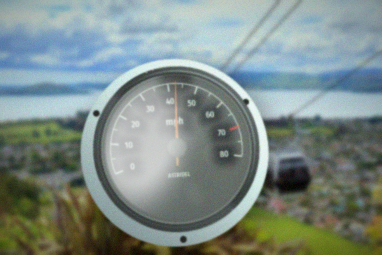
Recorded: 42.5 mph
